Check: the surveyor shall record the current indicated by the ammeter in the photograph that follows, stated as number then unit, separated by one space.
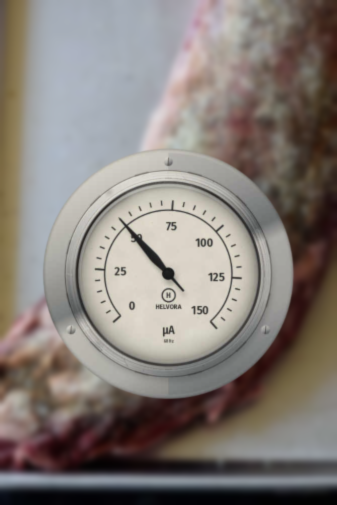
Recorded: 50 µA
